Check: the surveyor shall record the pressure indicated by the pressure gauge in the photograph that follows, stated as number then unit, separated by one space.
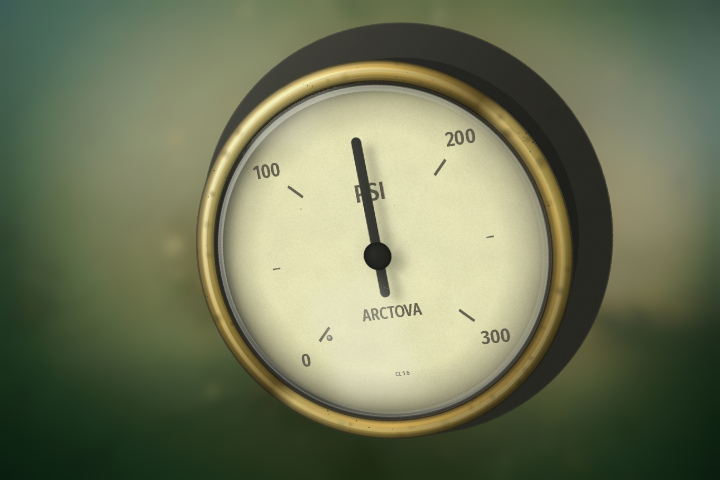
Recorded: 150 psi
